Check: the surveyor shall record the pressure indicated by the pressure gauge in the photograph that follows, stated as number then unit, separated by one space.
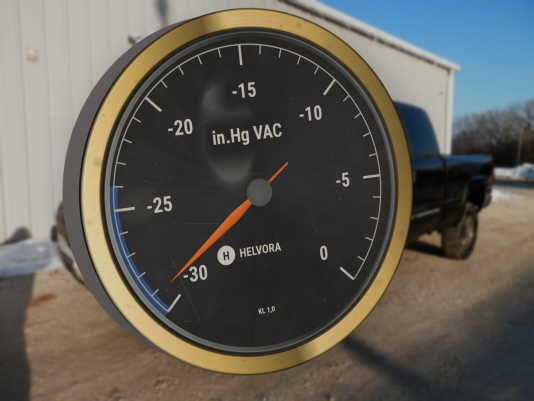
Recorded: -29 inHg
